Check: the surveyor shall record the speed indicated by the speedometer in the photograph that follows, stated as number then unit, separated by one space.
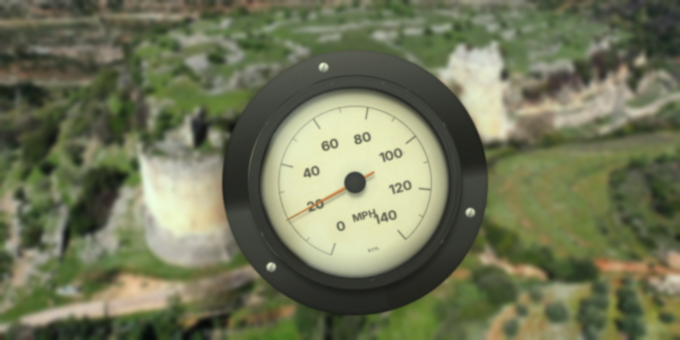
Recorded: 20 mph
